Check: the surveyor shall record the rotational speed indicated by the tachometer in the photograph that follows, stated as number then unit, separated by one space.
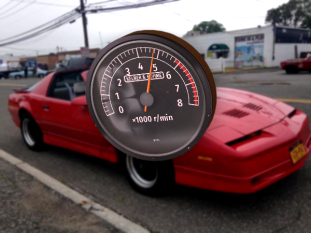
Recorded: 4800 rpm
